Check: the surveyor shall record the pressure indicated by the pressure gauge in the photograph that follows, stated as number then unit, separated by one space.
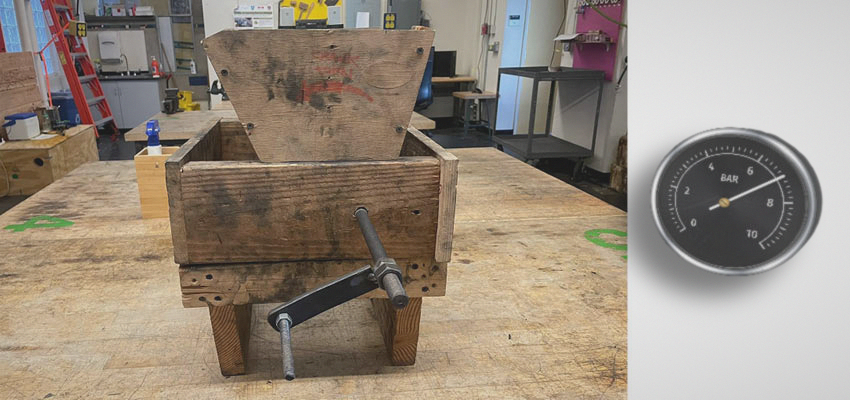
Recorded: 7 bar
